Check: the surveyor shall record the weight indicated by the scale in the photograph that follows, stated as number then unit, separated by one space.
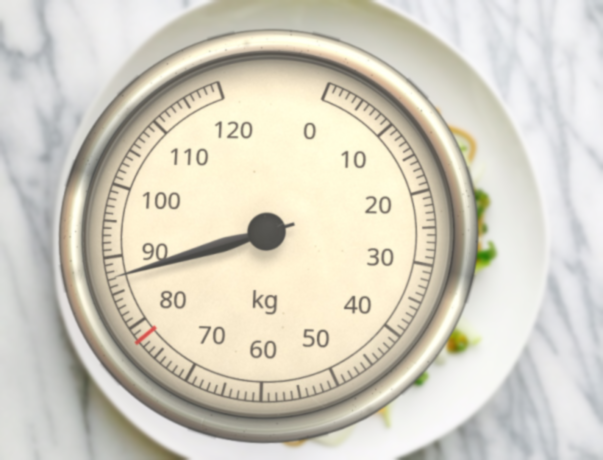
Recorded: 87 kg
